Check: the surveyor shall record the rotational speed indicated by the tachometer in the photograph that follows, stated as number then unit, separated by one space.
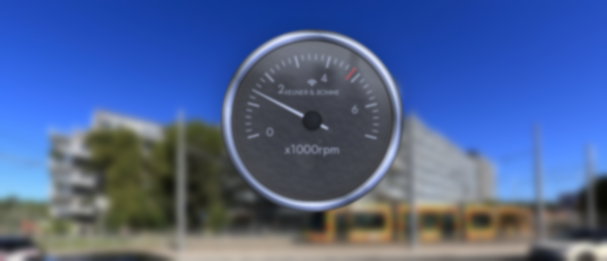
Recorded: 1400 rpm
